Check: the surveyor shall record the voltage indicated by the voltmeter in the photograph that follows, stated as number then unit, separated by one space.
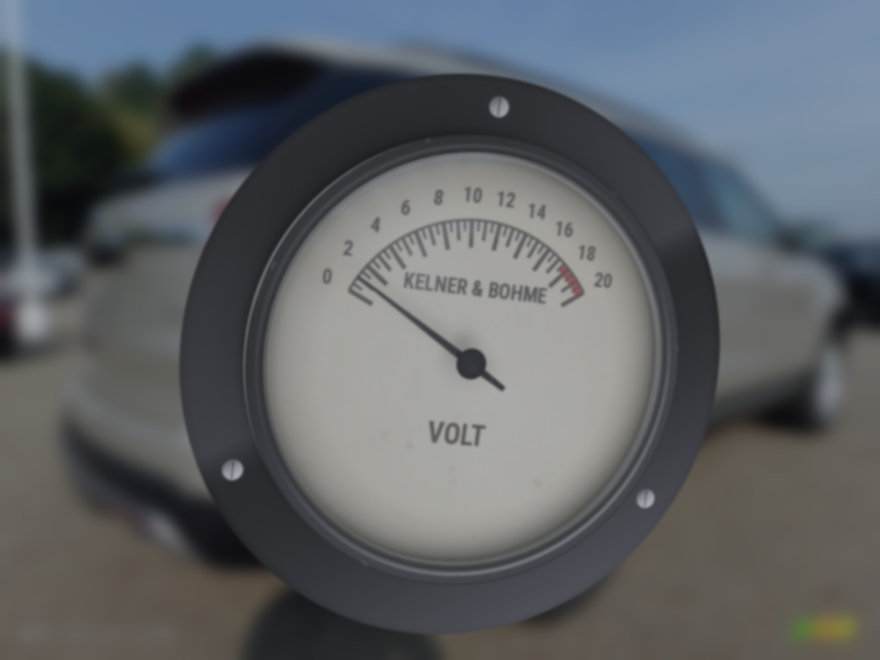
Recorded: 1 V
